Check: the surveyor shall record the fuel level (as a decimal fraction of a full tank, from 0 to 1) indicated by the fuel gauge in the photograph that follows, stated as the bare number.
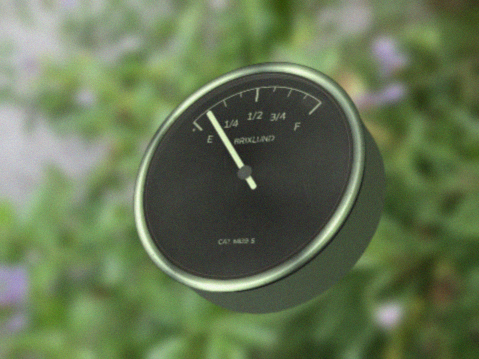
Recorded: 0.125
